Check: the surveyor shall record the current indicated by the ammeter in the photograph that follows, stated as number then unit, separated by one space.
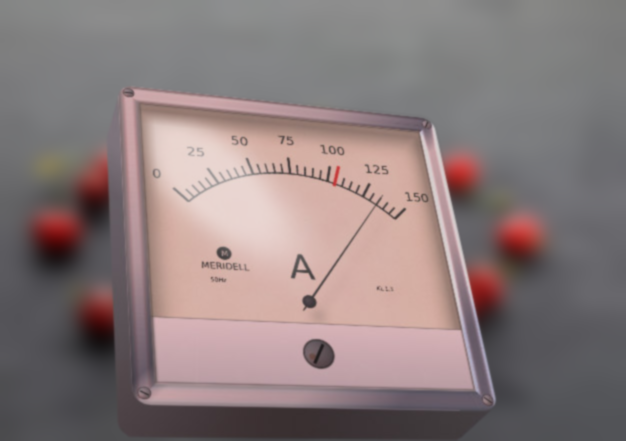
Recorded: 135 A
